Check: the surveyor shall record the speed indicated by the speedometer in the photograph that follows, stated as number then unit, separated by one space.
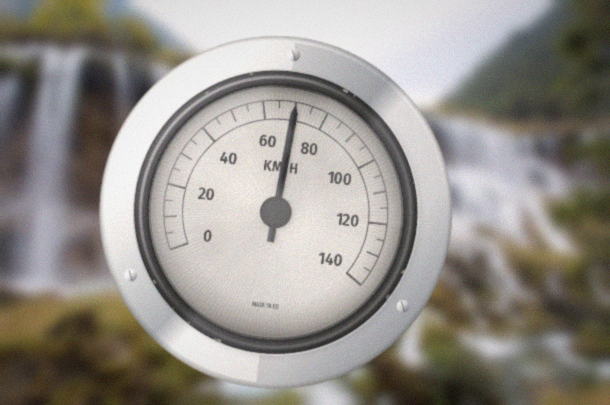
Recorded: 70 km/h
